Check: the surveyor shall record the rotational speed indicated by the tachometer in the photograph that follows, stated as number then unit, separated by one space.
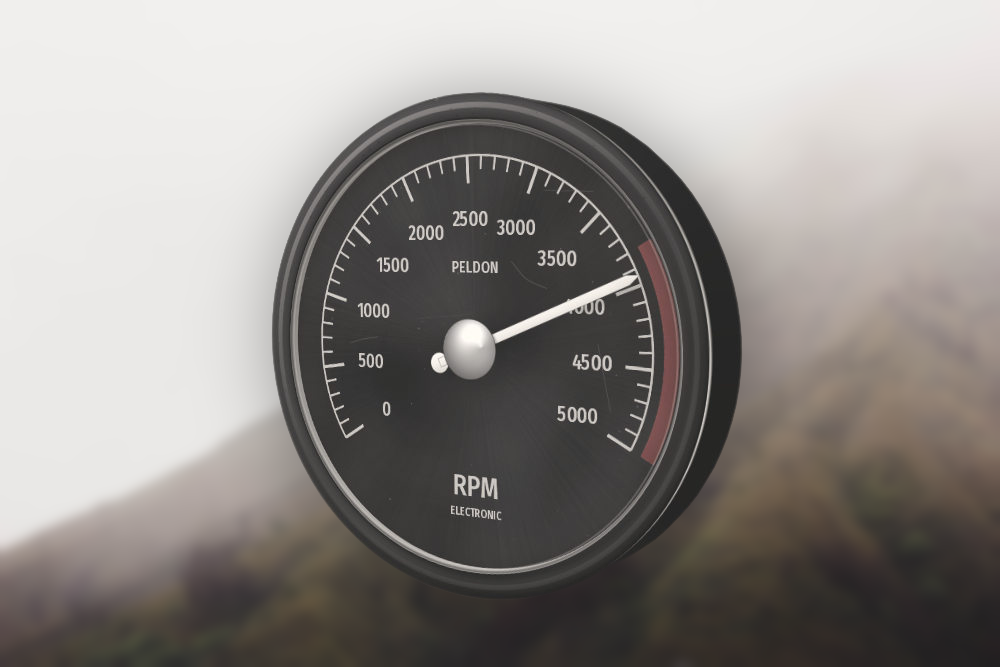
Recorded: 3950 rpm
